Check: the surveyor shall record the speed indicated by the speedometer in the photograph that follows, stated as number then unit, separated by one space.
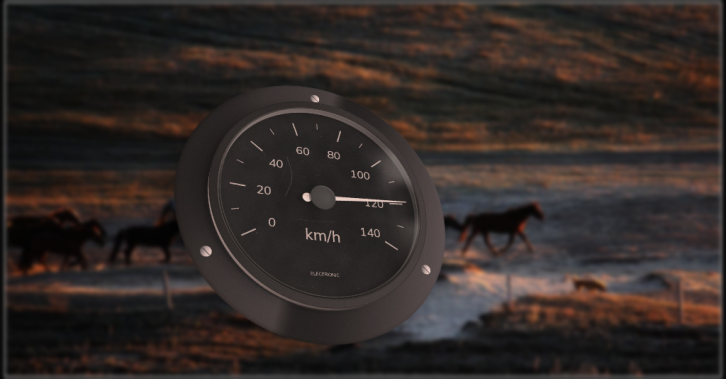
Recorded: 120 km/h
